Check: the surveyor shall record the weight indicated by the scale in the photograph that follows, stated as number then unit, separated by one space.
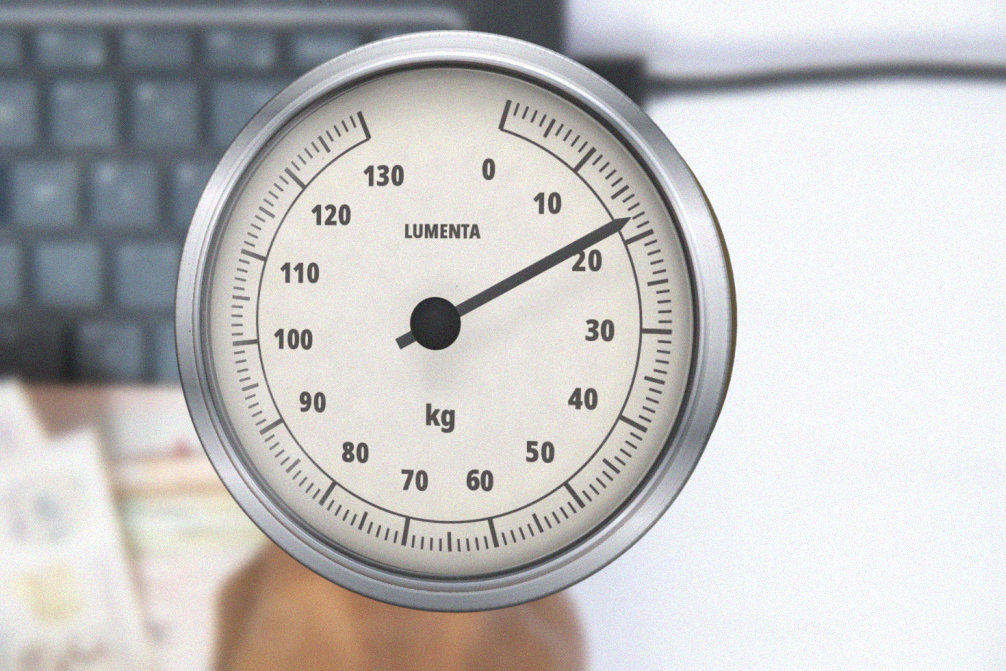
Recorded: 18 kg
